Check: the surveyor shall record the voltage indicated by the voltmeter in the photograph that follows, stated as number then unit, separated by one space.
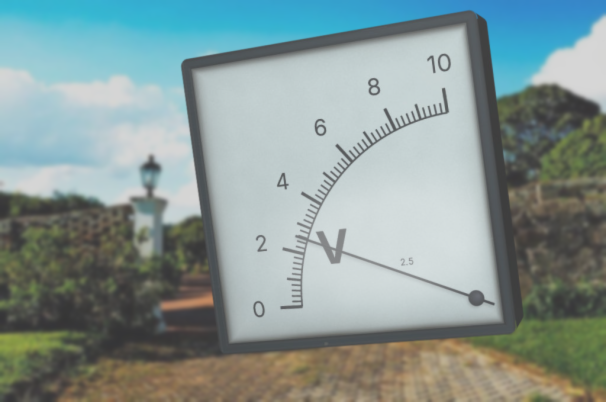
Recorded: 2.6 V
